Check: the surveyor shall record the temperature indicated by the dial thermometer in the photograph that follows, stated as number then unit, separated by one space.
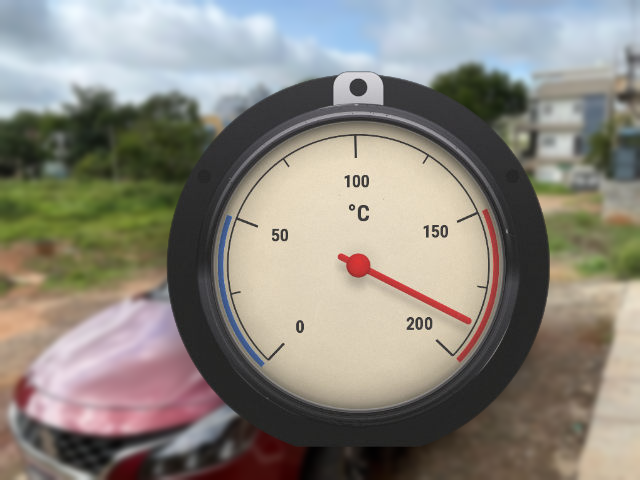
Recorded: 187.5 °C
